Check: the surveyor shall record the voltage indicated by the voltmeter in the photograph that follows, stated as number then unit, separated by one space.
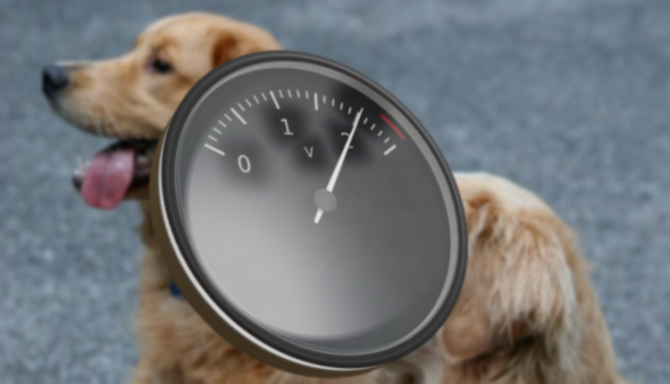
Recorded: 2 V
